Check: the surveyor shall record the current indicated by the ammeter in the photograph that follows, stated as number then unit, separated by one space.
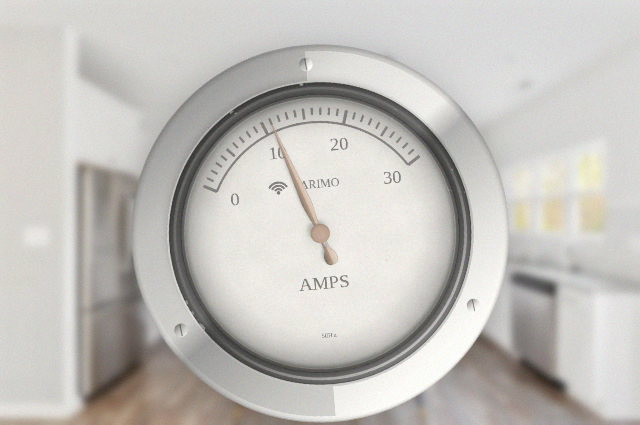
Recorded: 11 A
